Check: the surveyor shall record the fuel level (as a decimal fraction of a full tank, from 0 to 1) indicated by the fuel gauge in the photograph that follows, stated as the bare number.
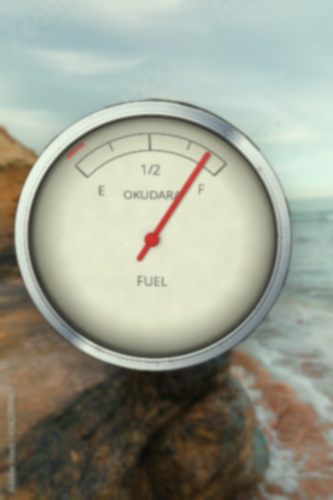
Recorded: 0.875
